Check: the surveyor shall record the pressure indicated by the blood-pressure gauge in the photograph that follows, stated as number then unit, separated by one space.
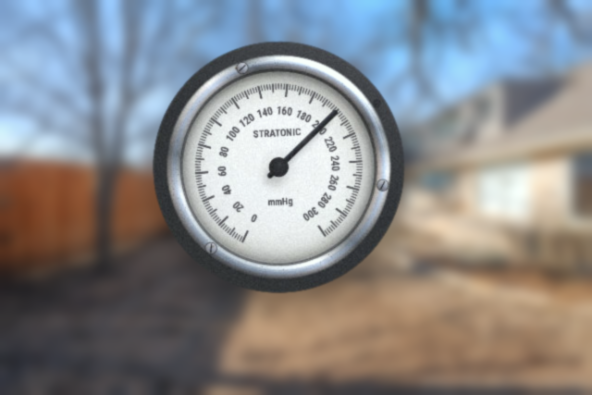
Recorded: 200 mmHg
